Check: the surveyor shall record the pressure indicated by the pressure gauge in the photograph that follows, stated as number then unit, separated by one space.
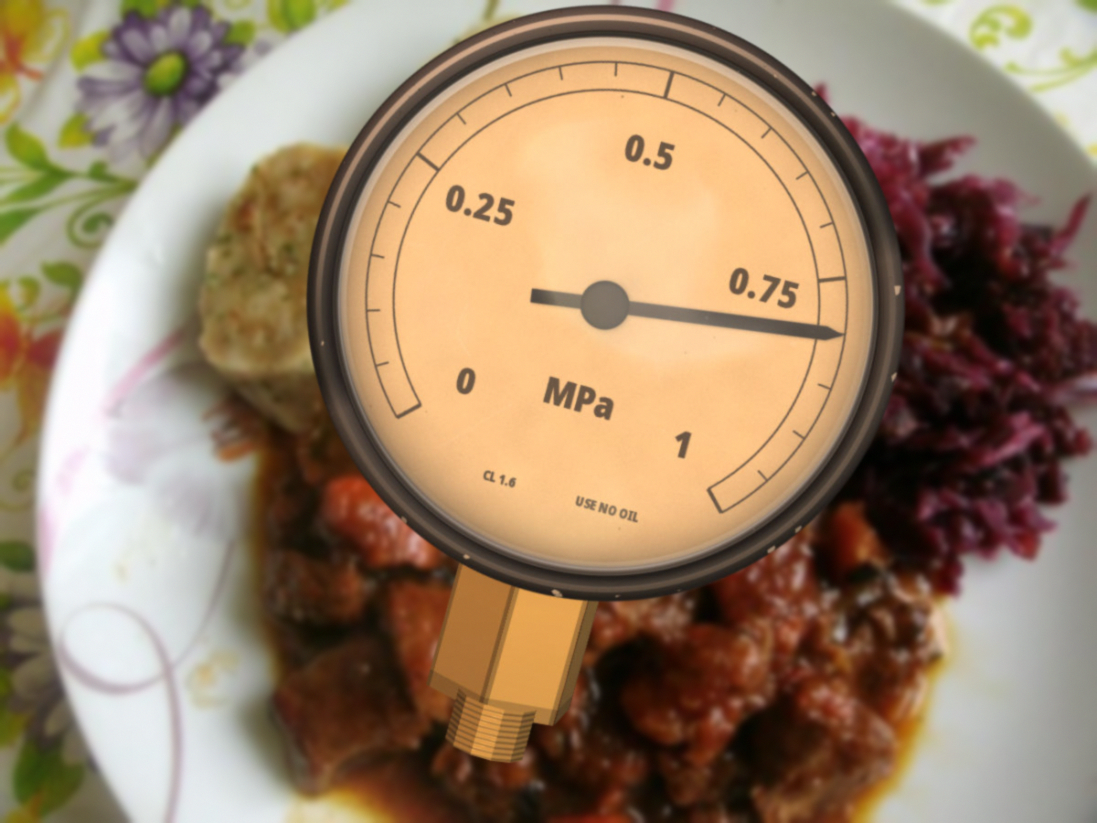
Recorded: 0.8 MPa
